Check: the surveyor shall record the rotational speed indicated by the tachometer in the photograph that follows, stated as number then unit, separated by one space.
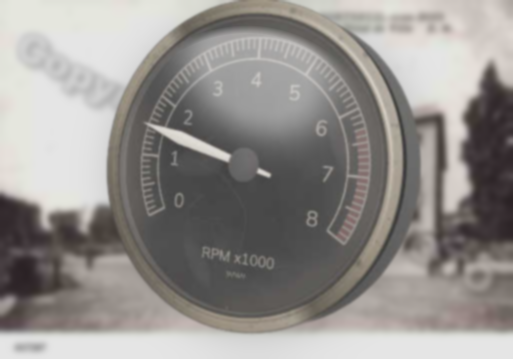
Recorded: 1500 rpm
